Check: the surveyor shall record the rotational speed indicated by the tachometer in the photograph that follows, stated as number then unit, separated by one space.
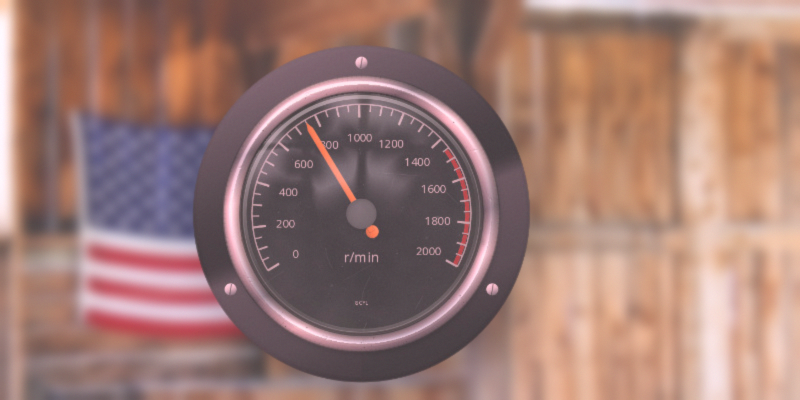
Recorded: 750 rpm
